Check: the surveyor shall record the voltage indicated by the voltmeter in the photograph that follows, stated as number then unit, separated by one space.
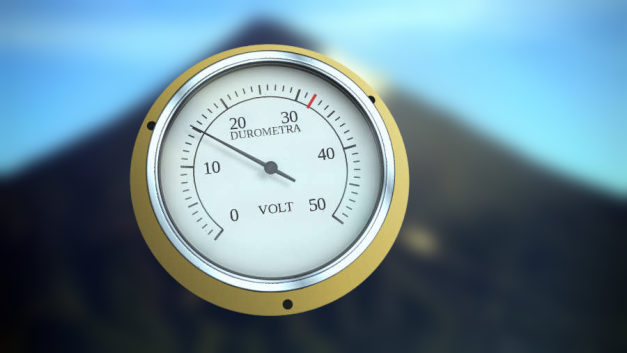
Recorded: 15 V
